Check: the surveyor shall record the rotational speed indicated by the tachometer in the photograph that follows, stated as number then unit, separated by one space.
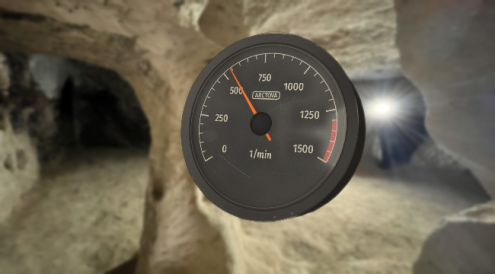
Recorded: 550 rpm
